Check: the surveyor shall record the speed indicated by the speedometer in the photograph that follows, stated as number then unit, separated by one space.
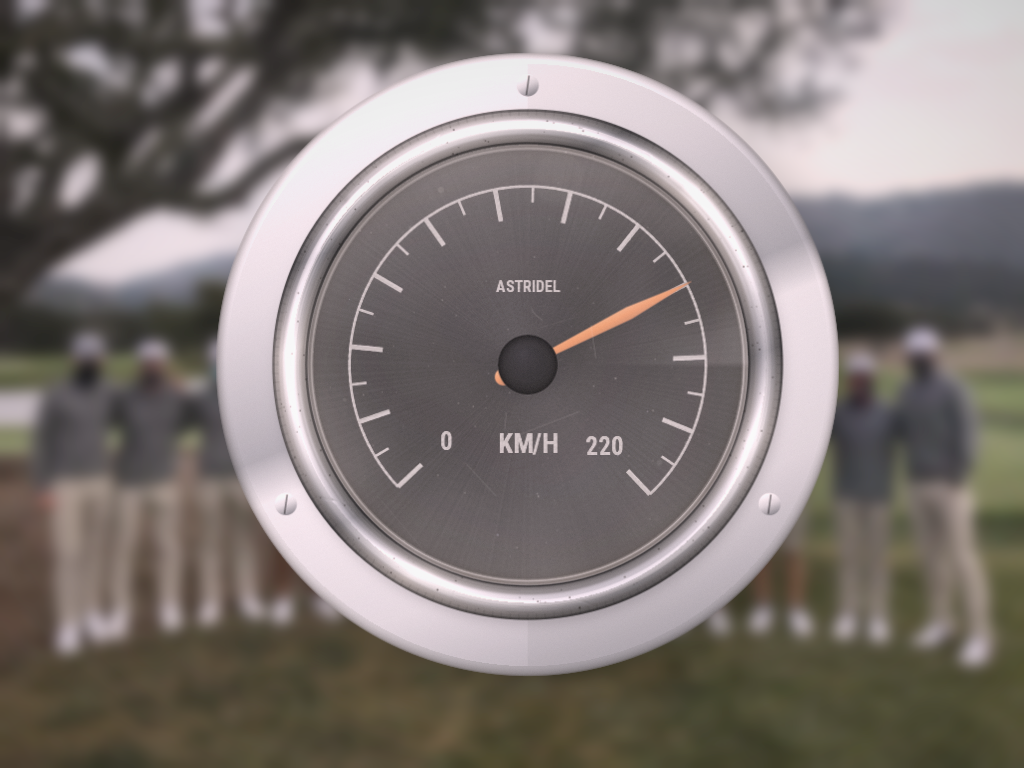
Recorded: 160 km/h
